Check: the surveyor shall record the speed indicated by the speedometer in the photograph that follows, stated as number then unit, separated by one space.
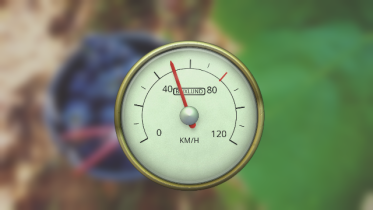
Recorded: 50 km/h
